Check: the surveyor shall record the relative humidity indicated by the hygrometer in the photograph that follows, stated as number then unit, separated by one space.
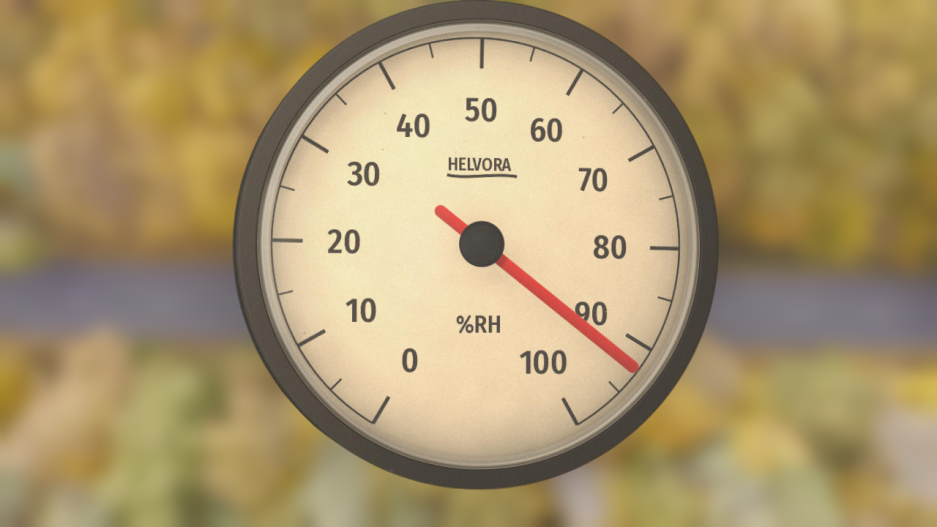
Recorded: 92.5 %
